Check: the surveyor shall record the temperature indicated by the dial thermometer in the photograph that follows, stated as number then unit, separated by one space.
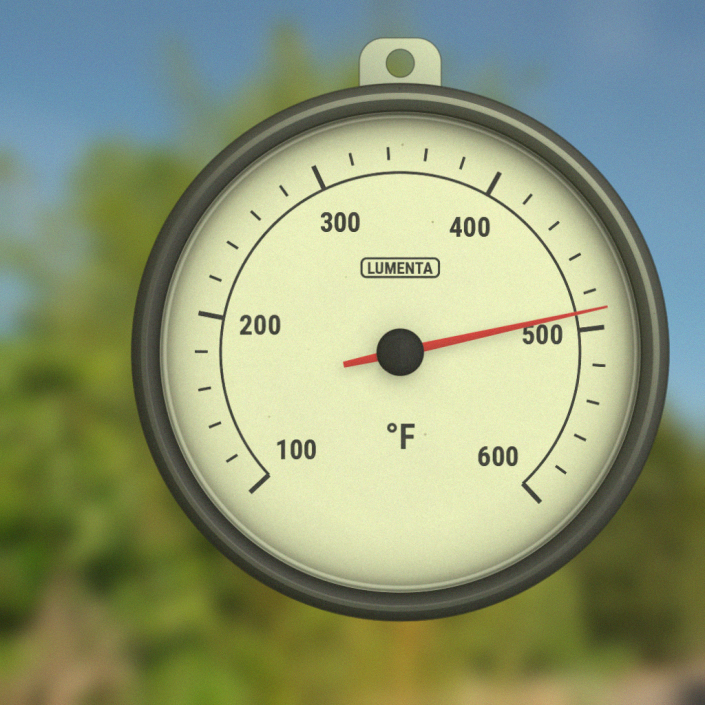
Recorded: 490 °F
